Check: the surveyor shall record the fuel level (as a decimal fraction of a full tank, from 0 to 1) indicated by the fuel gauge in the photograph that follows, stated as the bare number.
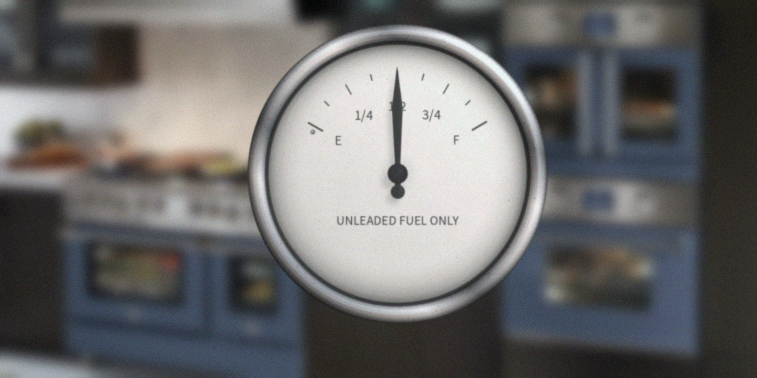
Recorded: 0.5
